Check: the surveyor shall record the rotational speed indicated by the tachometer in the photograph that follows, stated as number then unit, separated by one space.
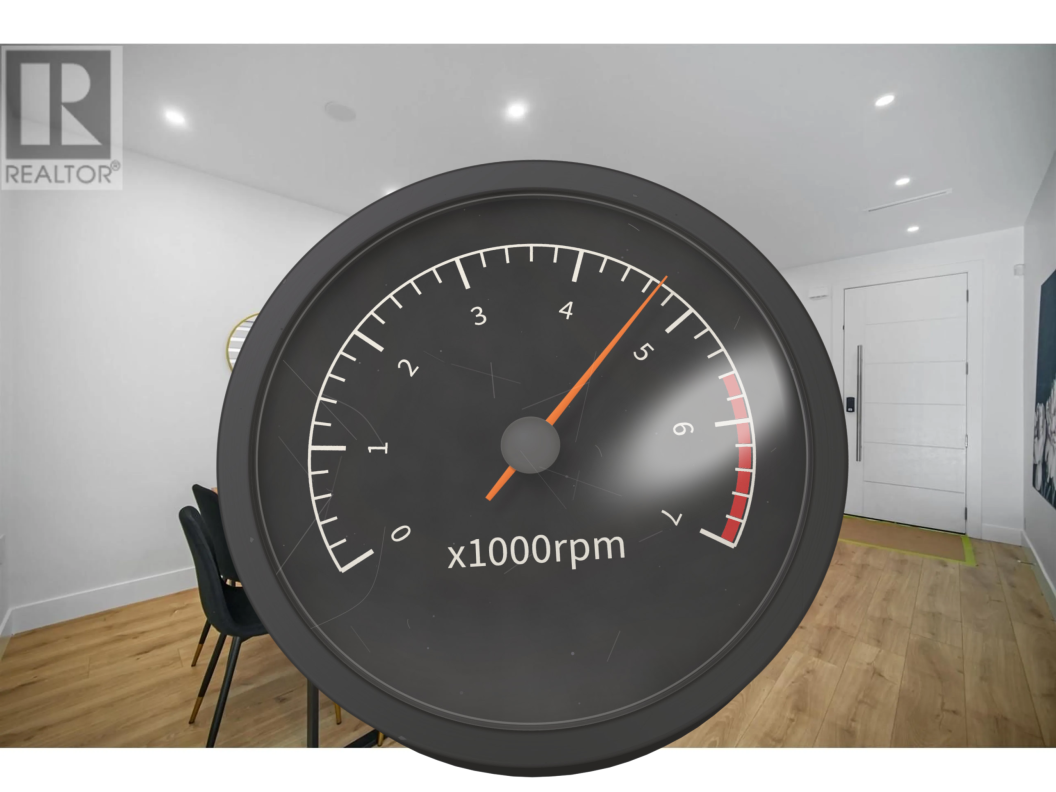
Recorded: 4700 rpm
